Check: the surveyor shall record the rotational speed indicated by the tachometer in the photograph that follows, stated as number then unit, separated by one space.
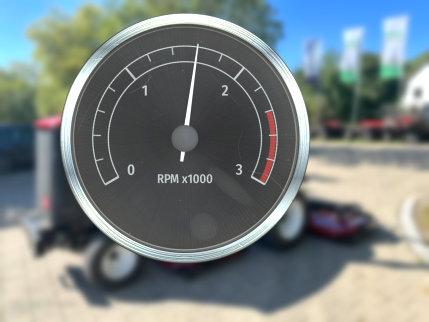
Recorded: 1600 rpm
